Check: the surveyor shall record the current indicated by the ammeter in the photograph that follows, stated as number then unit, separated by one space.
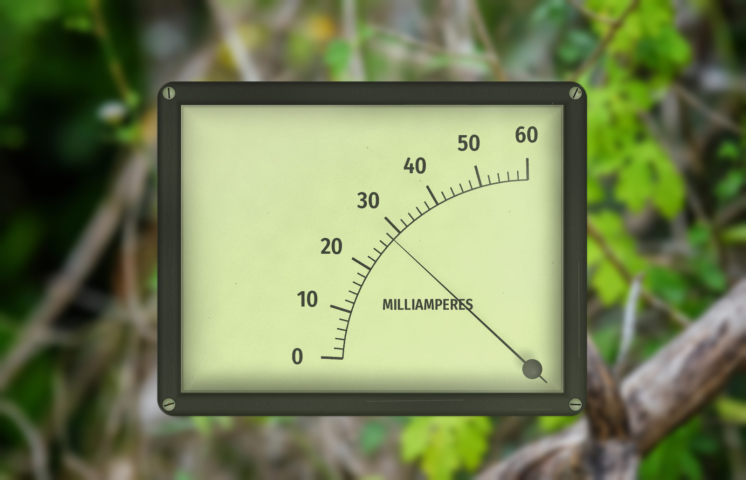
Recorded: 28 mA
